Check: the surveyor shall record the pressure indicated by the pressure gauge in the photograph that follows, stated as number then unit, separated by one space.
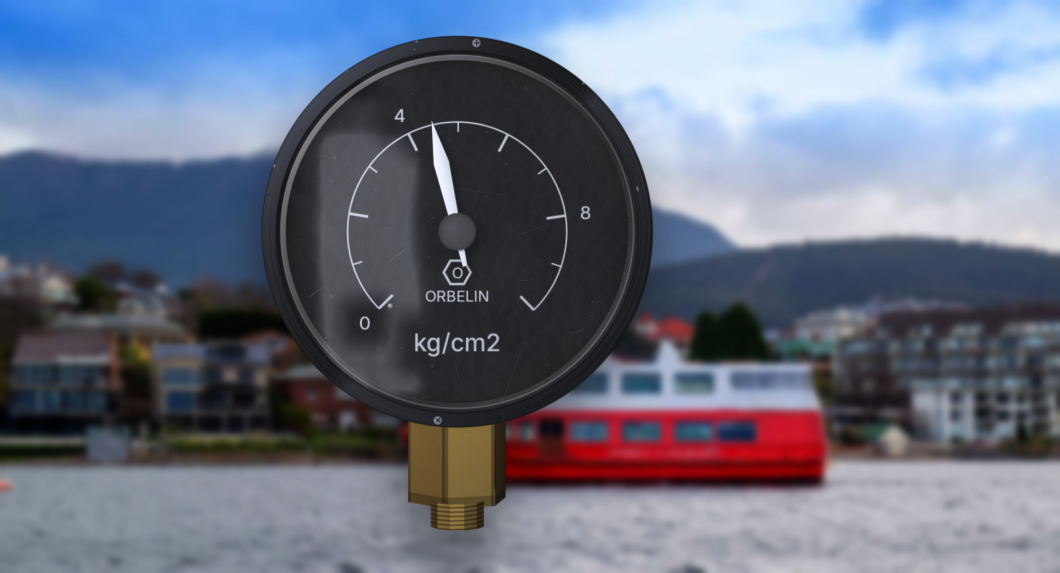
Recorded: 4.5 kg/cm²
